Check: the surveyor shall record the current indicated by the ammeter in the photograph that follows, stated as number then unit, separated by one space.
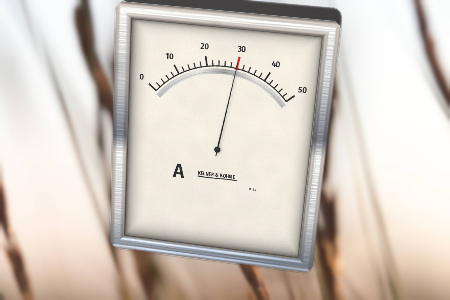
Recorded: 30 A
